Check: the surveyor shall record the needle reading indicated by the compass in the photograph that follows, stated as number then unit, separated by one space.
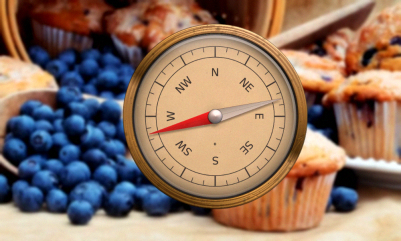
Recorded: 255 °
